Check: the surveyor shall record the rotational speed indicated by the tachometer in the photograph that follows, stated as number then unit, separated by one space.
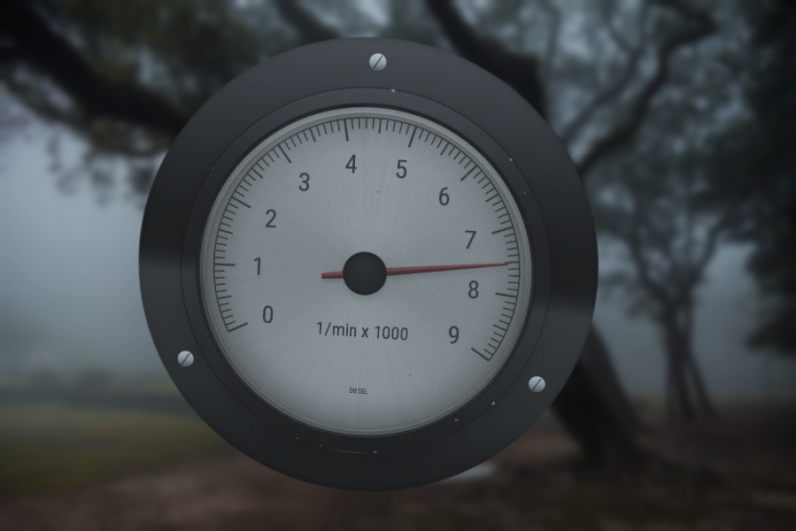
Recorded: 7500 rpm
